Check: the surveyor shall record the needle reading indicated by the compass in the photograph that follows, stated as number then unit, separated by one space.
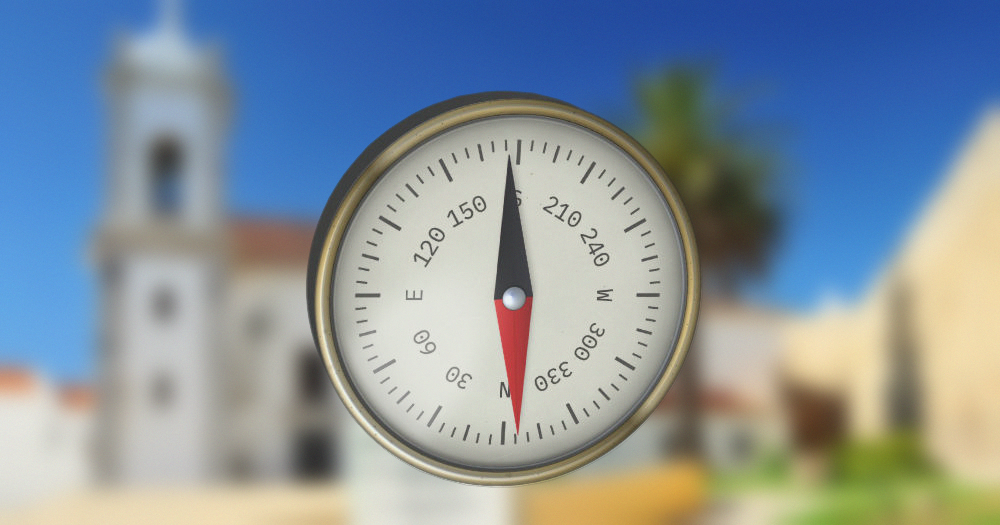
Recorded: 355 °
